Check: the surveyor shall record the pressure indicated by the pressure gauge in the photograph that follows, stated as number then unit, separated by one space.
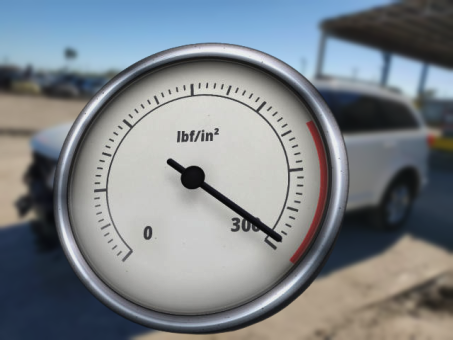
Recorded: 295 psi
